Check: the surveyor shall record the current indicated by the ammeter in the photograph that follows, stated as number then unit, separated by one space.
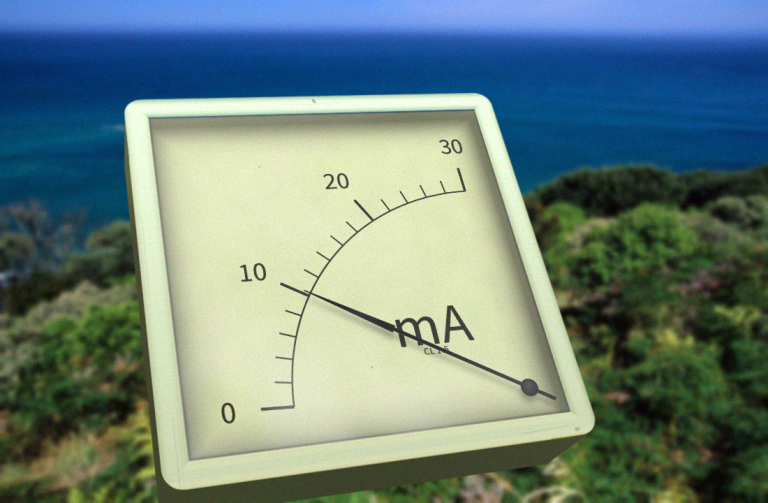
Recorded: 10 mA
